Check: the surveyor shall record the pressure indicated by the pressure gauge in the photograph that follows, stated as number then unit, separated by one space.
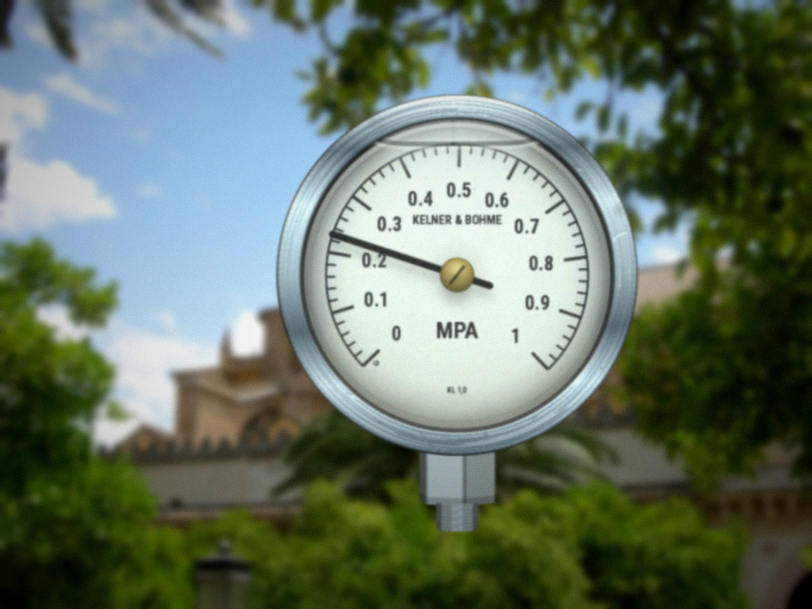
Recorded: 0.23 MPa
